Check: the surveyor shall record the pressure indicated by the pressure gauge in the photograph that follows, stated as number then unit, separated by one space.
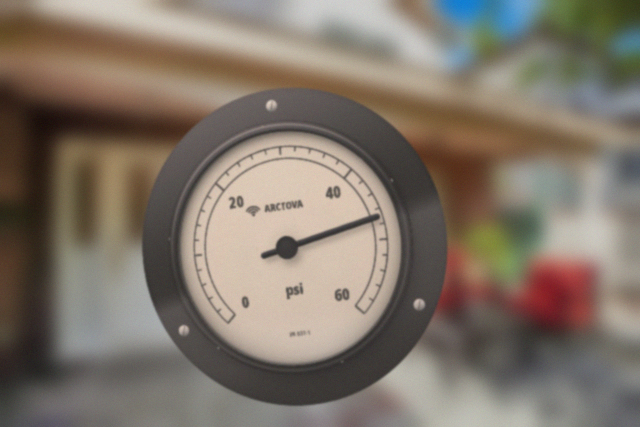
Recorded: 47 psi
